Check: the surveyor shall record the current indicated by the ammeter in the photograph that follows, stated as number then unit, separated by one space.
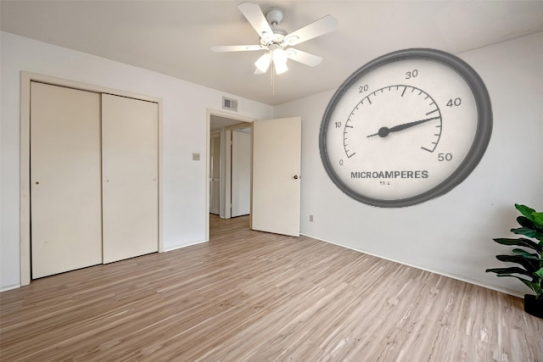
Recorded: 42 µA
